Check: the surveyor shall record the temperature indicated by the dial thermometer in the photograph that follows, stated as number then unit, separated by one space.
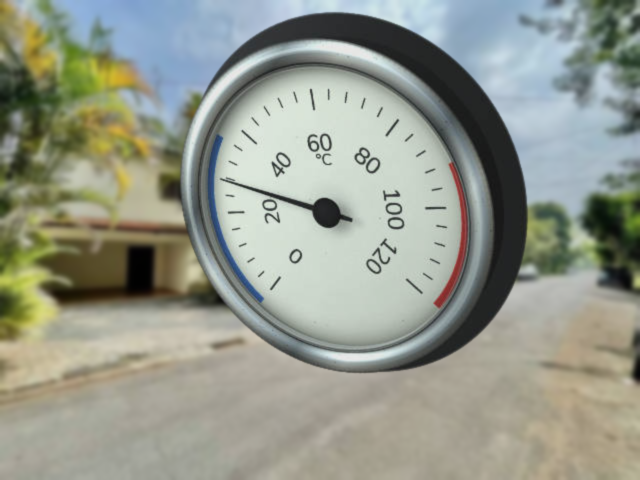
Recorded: 28 °C
